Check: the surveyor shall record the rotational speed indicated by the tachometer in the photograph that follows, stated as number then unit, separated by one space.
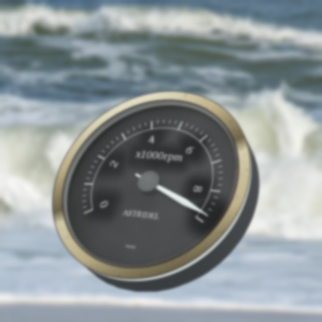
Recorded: 8800 rpm
